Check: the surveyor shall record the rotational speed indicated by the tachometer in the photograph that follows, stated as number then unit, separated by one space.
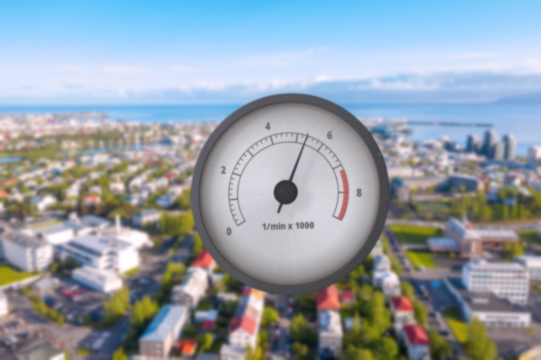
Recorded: 5400 rpm
